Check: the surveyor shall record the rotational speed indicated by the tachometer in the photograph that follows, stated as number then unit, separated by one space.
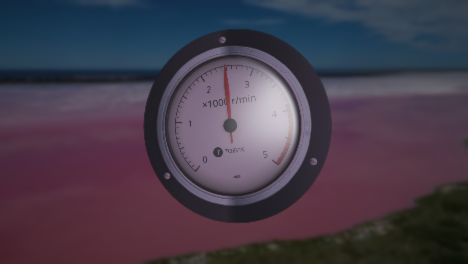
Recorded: 2500 rpm
